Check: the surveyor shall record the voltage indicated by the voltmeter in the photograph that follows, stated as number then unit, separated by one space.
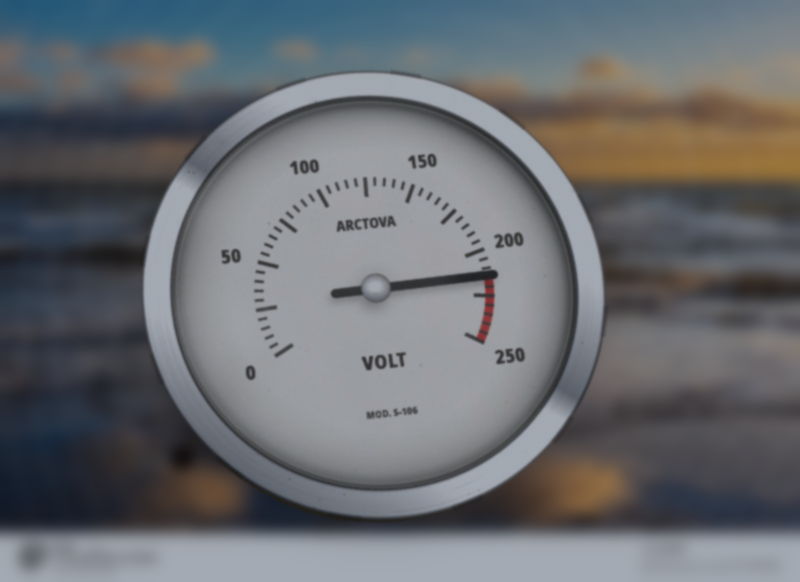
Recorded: 215 V
